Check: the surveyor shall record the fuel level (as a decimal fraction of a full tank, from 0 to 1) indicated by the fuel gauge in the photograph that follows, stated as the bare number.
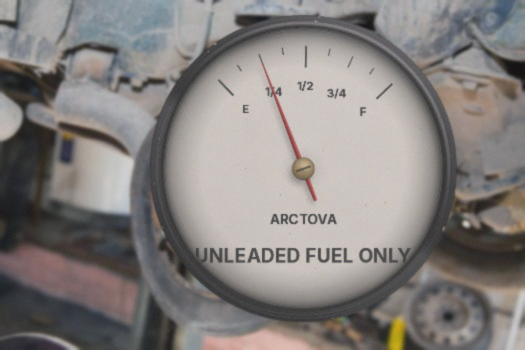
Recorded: 0.25
